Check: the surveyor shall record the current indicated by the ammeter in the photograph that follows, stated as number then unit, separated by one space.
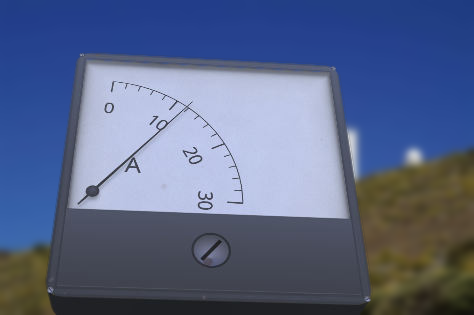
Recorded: 12 A
